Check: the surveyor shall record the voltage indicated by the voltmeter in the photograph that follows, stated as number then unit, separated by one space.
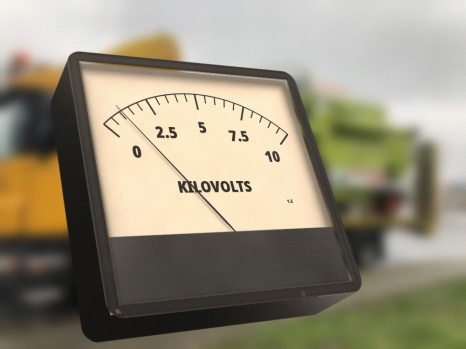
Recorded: 1 kV
